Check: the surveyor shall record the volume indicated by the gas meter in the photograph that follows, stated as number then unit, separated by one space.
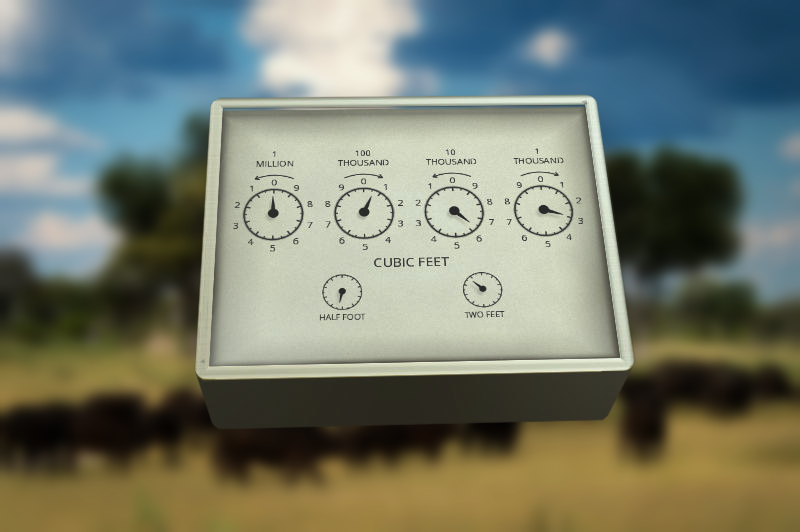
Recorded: 6300 ft³
